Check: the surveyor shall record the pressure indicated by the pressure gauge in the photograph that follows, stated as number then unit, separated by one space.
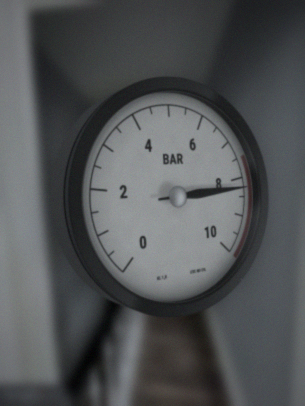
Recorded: 8.25 bar
